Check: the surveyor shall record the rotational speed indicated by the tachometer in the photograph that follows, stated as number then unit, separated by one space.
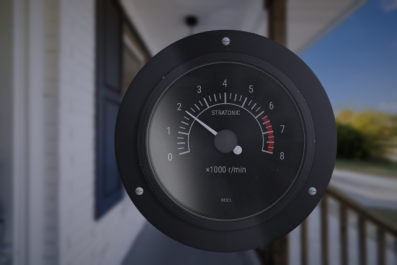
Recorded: 2000 rpm
